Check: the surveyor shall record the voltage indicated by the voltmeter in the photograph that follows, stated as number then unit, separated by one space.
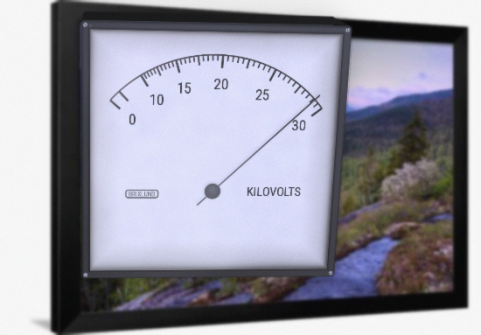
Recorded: 29 kV
